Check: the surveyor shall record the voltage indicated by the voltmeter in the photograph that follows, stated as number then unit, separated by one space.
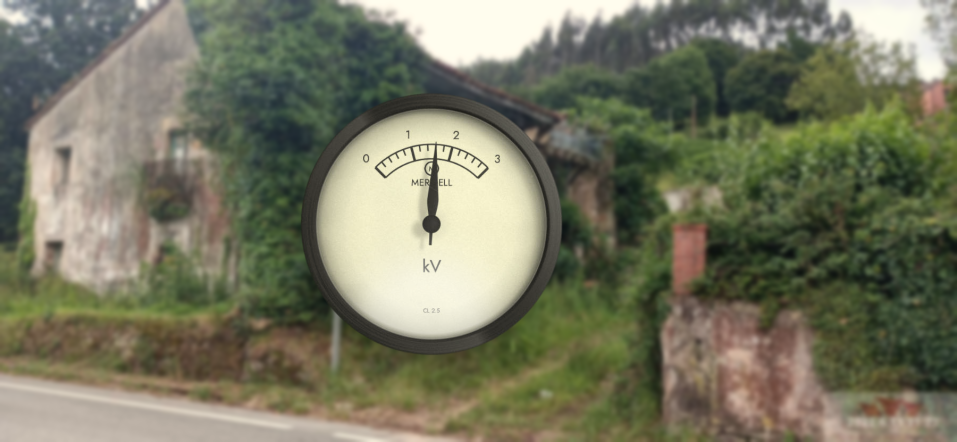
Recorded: 1.6 kV
